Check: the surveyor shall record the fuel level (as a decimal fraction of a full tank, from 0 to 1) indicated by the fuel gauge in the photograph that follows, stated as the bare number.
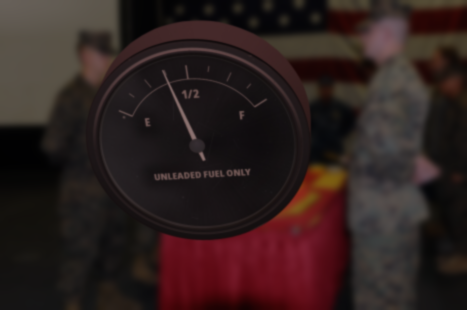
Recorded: 0.375
